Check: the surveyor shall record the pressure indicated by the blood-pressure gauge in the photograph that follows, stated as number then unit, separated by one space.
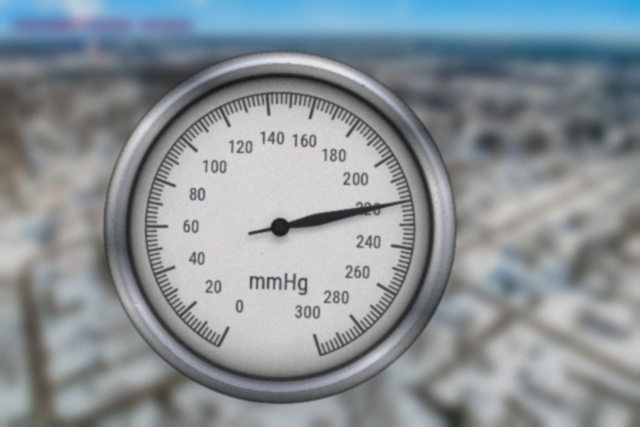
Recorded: 220 mmHg
